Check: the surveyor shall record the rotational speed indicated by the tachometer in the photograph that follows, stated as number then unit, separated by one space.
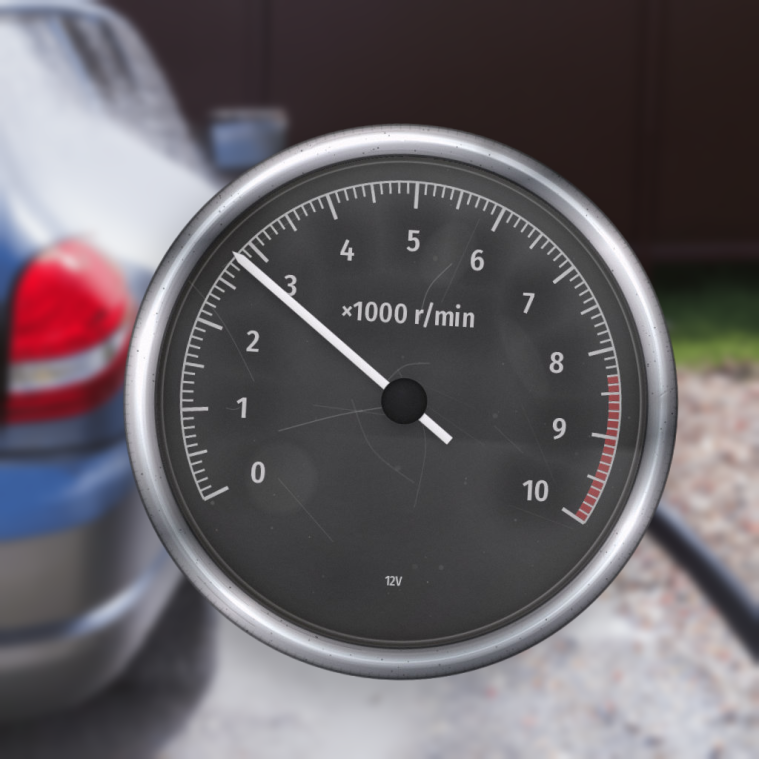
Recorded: 2800 rpm
